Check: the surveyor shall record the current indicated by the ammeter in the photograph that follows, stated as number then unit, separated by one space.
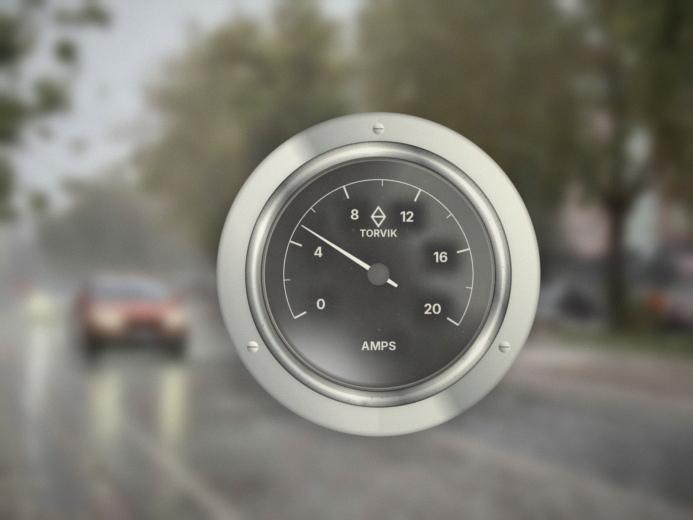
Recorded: 5 A
